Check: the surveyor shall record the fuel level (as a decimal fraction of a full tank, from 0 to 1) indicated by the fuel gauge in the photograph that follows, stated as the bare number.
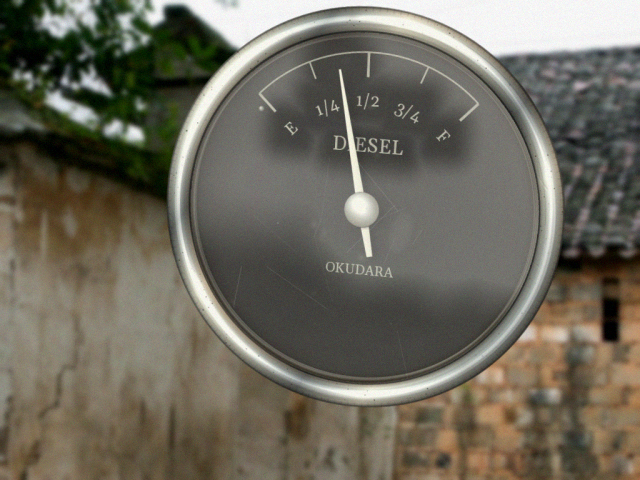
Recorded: 0.375
